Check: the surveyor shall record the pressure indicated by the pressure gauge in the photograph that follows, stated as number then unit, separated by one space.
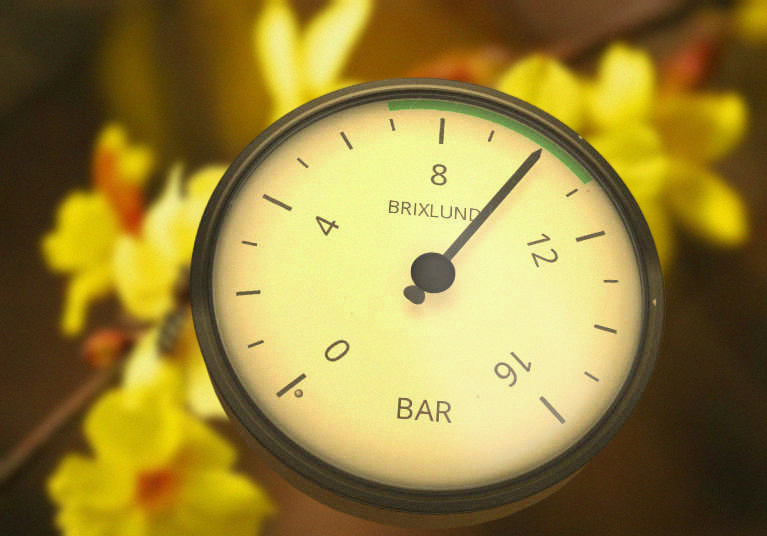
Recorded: 10 bar
